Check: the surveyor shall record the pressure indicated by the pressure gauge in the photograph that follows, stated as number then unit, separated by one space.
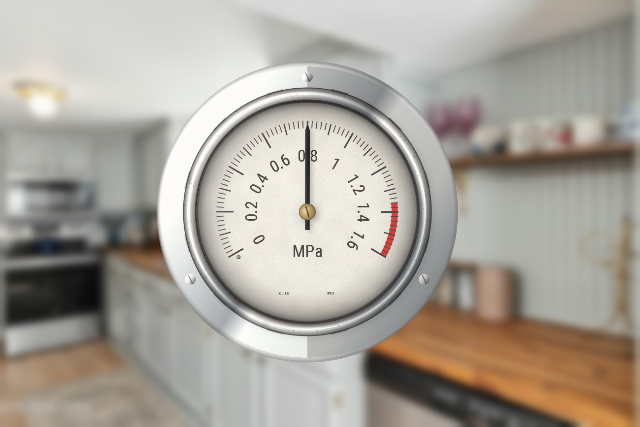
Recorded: 0.8 MPa
